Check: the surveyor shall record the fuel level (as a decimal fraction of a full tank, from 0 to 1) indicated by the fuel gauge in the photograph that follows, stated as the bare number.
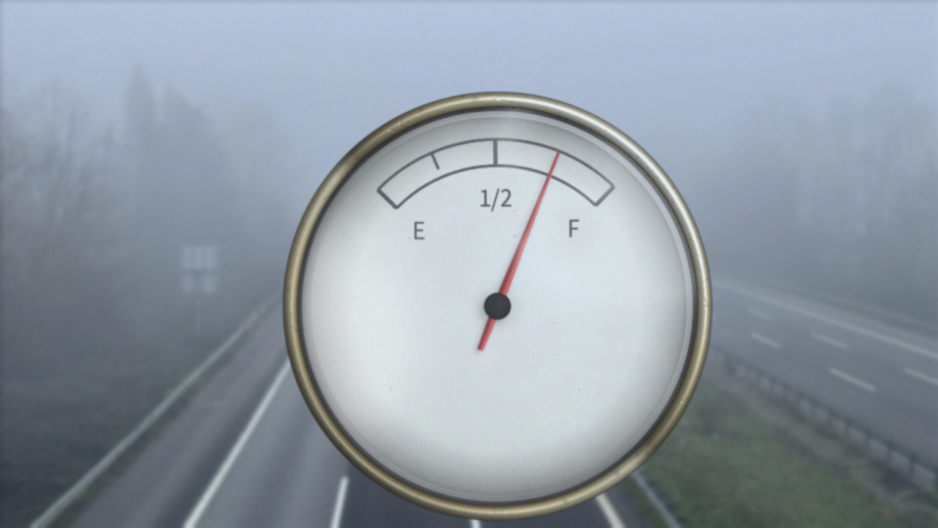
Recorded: 0.75
